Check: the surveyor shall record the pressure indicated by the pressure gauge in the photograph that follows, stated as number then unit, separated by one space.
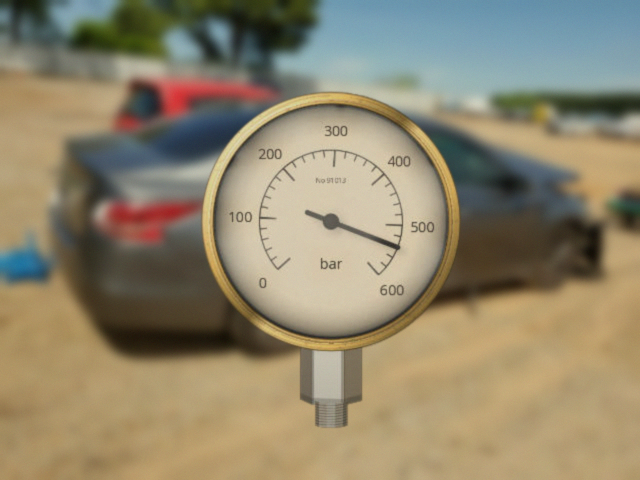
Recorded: 540 bar
